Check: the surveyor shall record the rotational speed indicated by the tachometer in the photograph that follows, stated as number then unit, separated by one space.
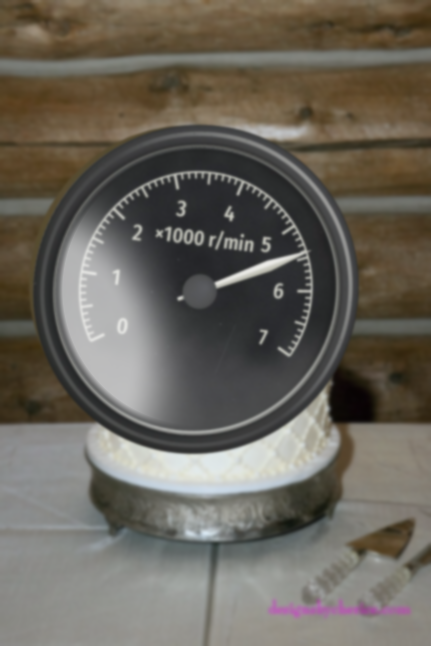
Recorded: 5400 rpm
